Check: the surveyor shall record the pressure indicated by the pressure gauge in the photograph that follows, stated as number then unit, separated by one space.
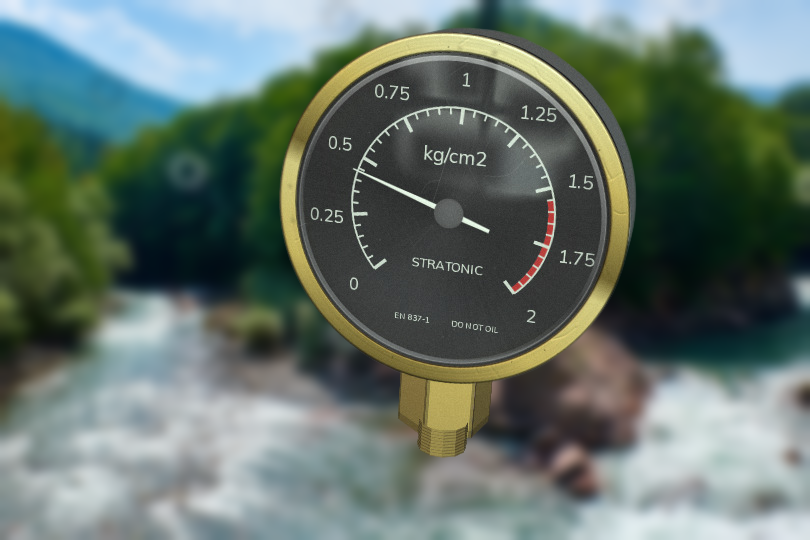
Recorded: 0.45 kg/cm²
